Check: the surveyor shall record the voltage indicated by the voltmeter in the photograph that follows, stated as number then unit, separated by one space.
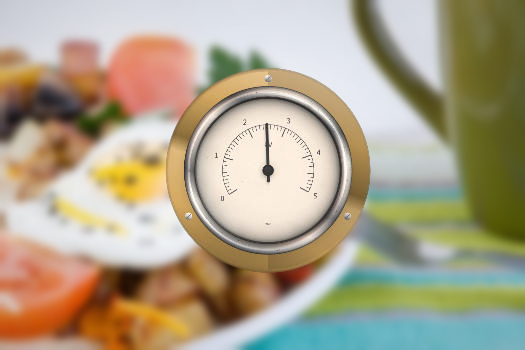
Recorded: 2.5 kV
